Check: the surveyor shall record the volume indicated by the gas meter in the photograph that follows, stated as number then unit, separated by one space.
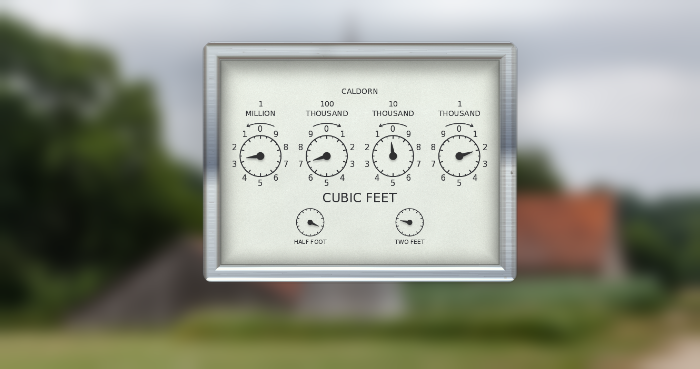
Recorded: 270200 ft³
